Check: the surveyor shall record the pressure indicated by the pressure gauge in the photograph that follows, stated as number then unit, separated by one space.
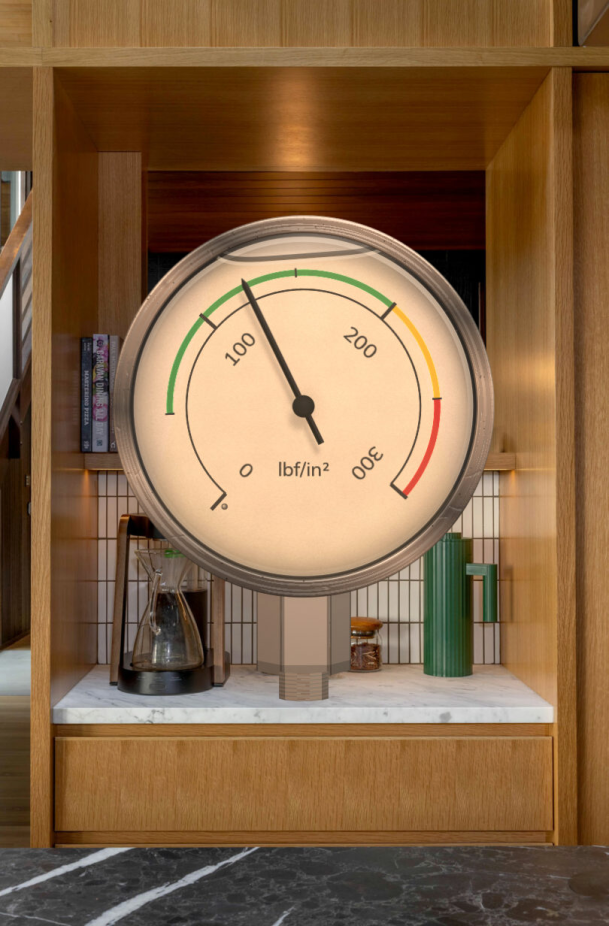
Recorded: 125 psi
